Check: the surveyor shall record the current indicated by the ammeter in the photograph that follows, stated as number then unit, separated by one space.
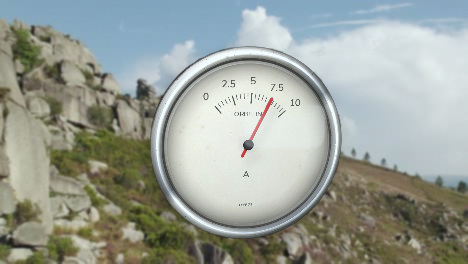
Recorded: 7.5 A
